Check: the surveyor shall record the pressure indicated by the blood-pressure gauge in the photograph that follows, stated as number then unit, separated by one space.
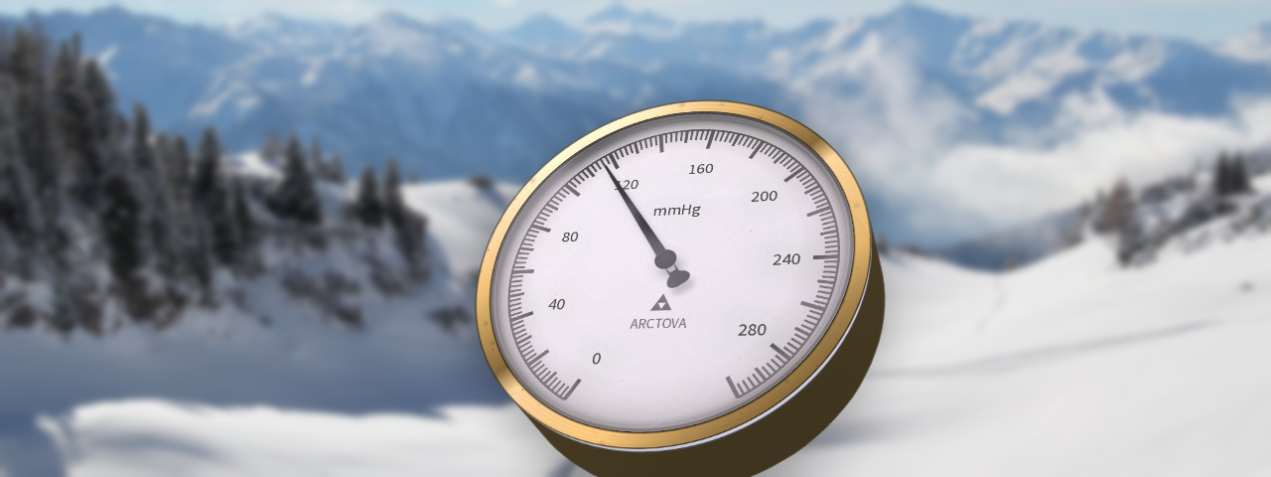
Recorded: 116 mmHg
